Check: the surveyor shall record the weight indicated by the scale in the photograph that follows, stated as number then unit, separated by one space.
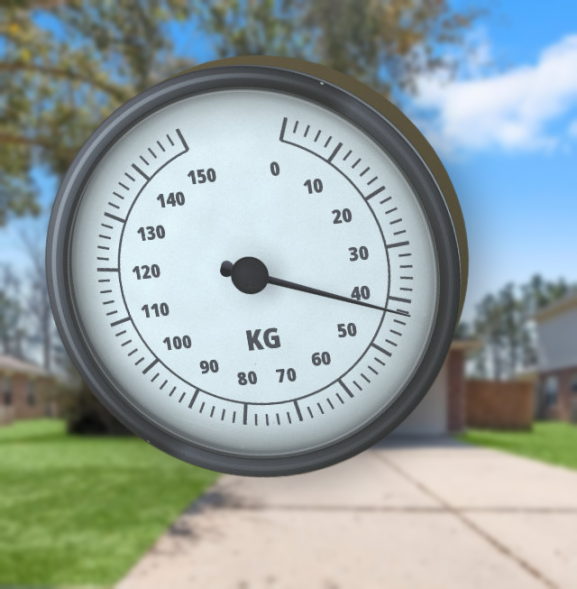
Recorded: 42 kg
